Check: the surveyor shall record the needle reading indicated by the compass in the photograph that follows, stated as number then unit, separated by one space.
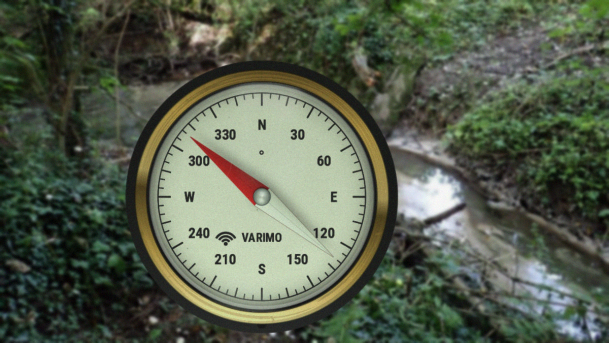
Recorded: 310 °
